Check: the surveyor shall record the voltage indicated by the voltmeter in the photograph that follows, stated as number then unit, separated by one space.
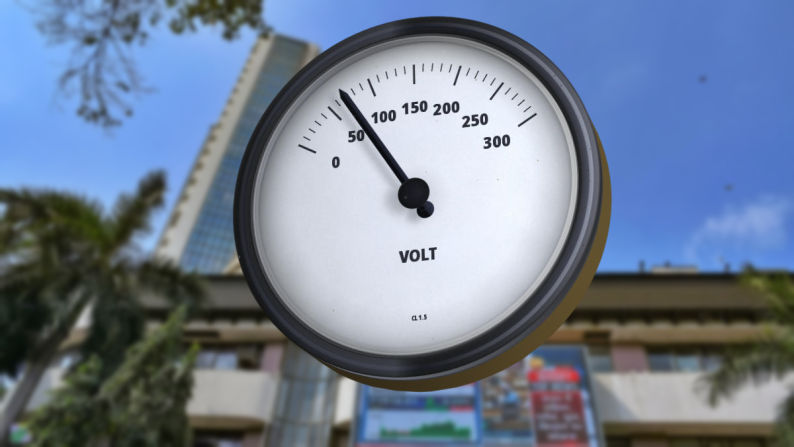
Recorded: 70 V
